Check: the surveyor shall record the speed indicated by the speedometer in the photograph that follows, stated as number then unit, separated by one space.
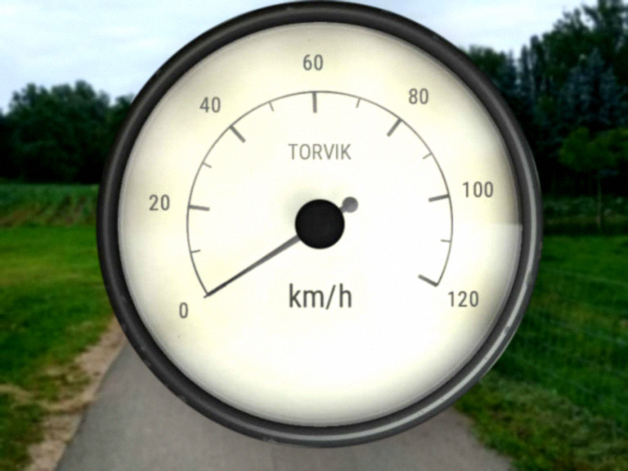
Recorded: 0 km/h
